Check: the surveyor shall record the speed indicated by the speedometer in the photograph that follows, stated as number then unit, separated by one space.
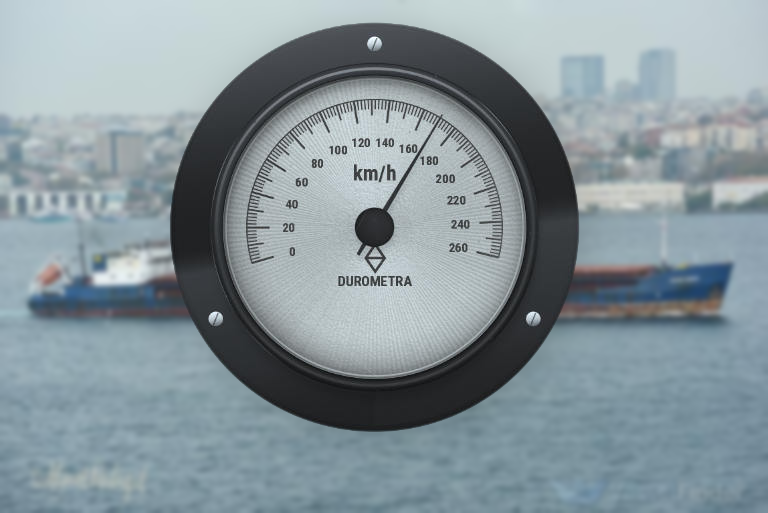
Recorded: 170 km/h
